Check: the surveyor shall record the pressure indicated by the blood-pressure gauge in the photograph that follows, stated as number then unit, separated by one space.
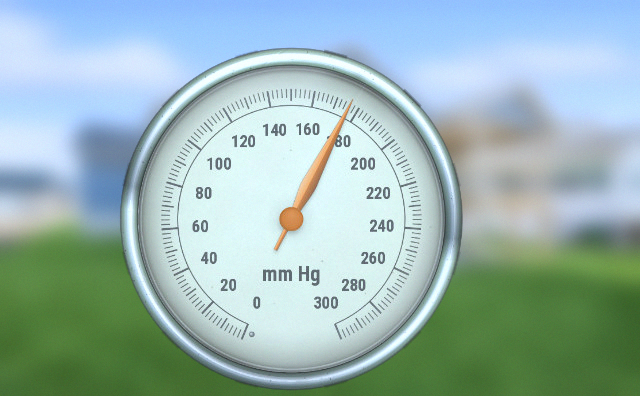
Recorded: 176 mmHg
